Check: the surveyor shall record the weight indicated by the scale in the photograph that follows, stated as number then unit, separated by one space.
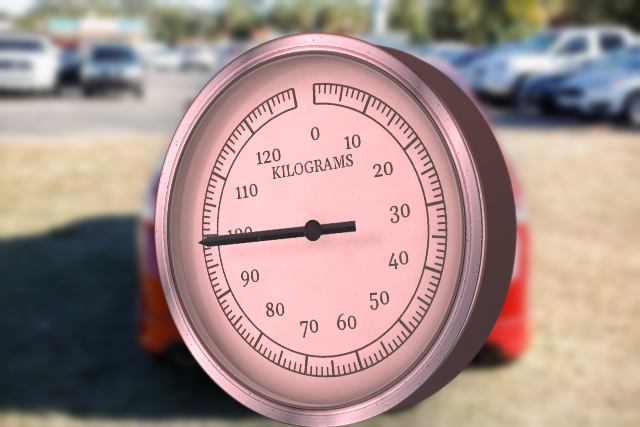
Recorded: 99 kg
